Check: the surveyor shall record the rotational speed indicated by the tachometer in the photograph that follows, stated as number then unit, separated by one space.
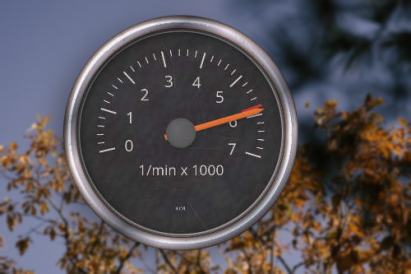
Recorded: 5900 rpm
